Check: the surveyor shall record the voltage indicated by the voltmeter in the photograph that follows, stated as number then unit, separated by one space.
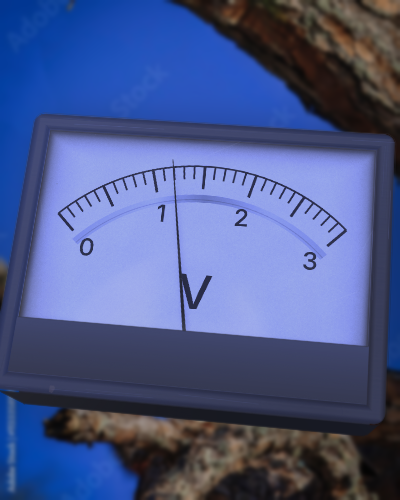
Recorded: 1.2 V
